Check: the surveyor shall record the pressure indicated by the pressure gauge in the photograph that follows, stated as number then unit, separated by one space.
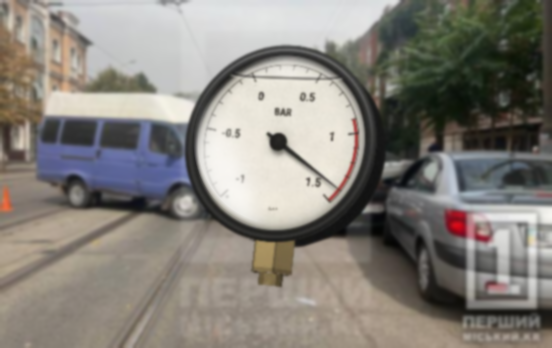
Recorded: 1.4 bar
